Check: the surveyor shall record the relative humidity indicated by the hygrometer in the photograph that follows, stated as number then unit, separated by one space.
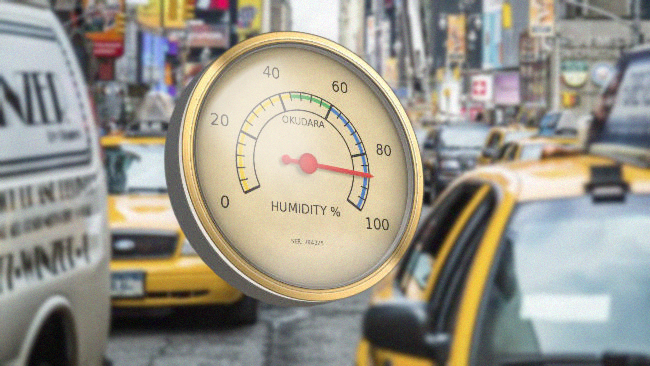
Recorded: 88 %
